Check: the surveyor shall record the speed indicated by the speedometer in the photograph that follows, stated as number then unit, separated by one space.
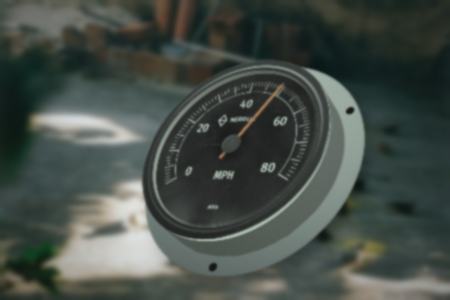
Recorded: 50 mph
